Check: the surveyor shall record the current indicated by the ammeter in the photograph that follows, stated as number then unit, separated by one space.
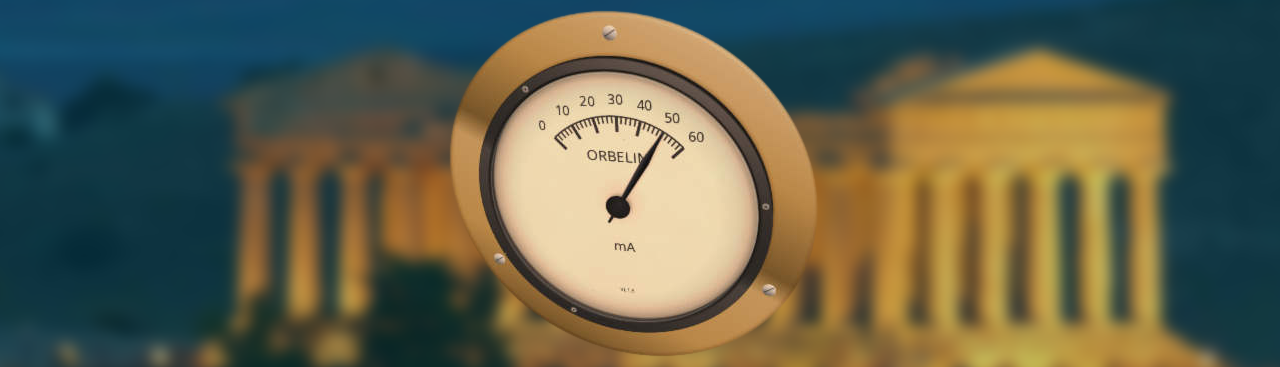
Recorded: 50 mA
